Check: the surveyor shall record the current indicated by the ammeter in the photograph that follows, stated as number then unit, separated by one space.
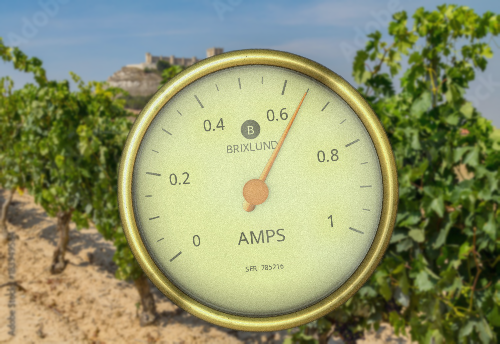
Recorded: 0.65 A
